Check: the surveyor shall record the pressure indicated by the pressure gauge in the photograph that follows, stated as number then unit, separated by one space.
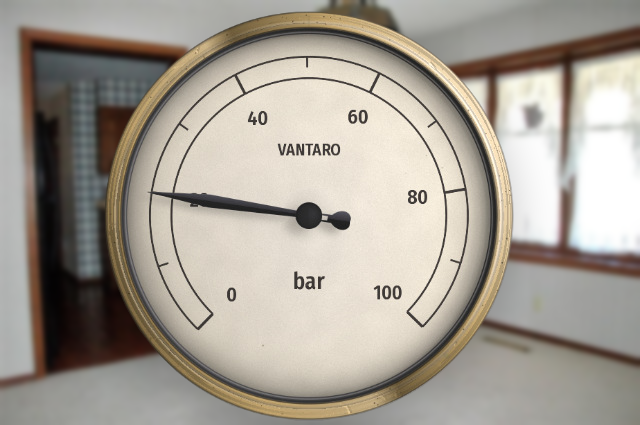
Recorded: 20 bar
